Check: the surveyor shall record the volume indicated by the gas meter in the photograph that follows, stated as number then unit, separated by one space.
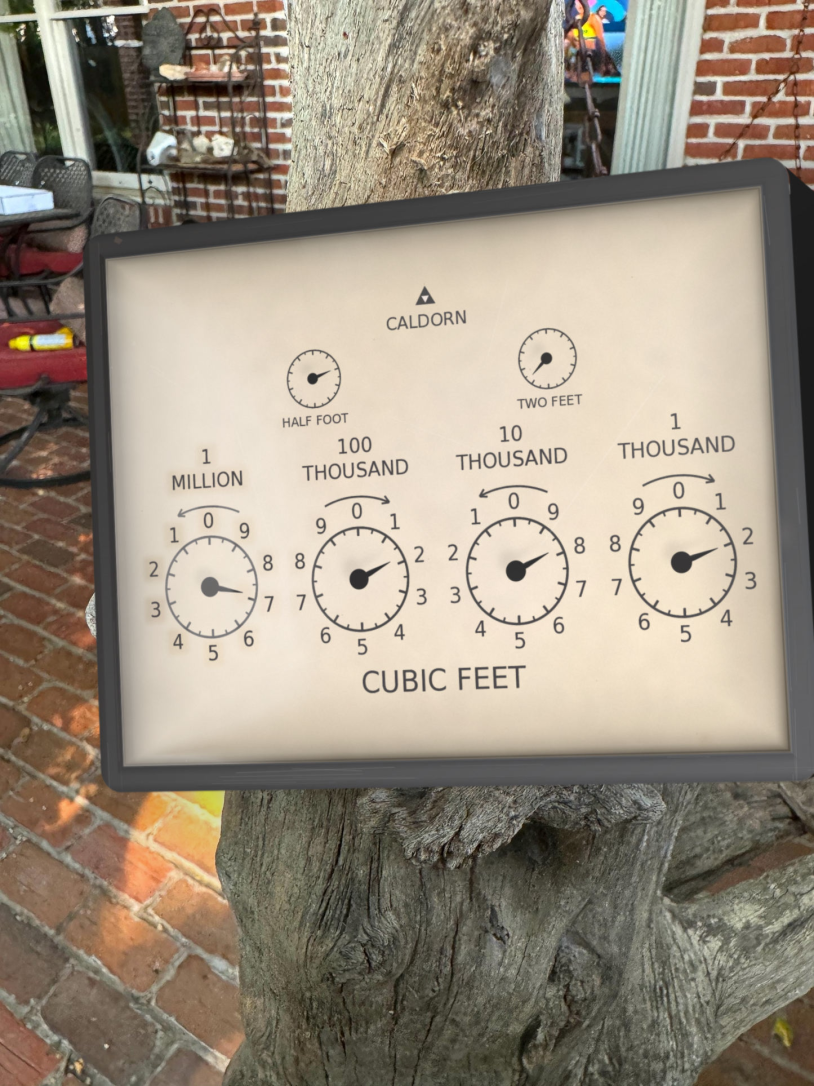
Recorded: 718200 ft³
